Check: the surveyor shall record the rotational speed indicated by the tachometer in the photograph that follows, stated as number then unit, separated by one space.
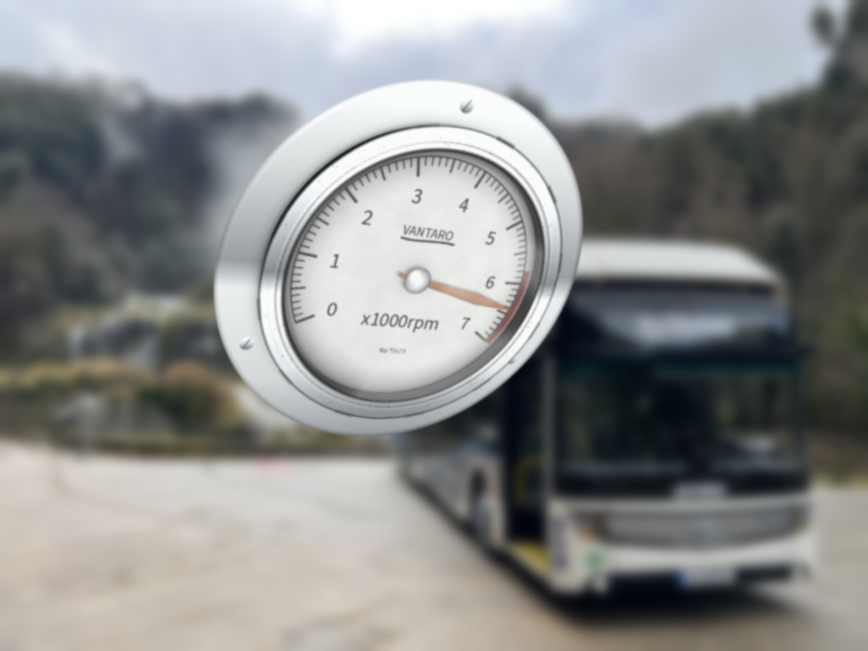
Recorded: 6400 rpm
